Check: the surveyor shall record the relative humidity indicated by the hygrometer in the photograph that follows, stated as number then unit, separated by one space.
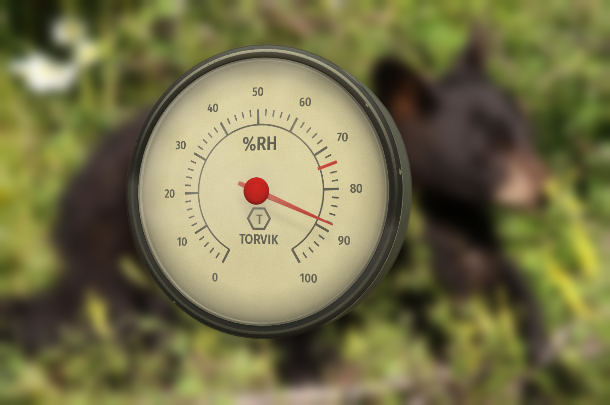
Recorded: 88 %
